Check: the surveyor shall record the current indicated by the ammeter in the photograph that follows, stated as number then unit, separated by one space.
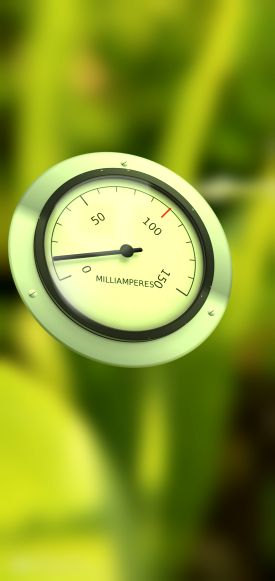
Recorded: 10 mA
